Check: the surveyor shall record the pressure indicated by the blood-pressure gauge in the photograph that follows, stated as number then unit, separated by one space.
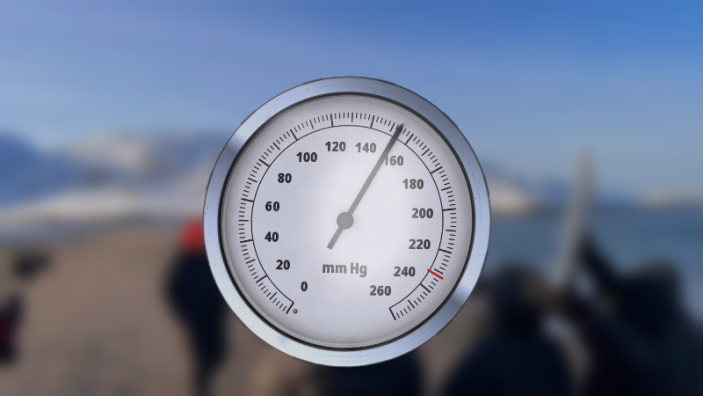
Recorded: 154 mmHg
